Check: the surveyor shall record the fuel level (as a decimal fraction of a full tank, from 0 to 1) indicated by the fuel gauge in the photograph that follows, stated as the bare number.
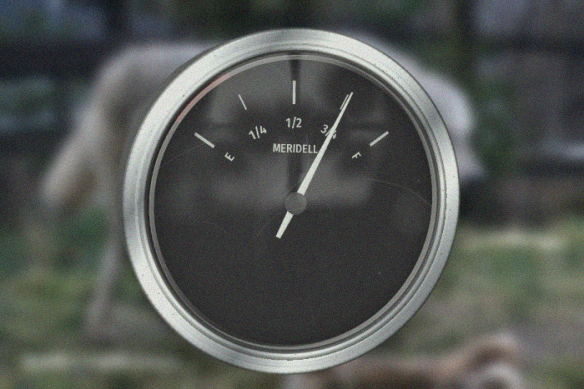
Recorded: 0.75
